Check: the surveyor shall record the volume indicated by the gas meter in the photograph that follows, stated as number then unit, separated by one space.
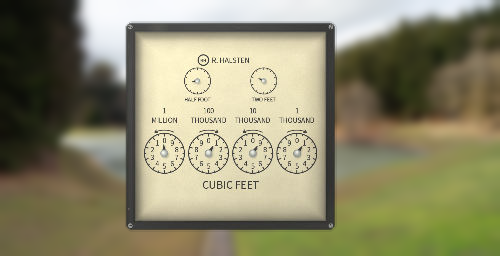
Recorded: 9100 ft³
